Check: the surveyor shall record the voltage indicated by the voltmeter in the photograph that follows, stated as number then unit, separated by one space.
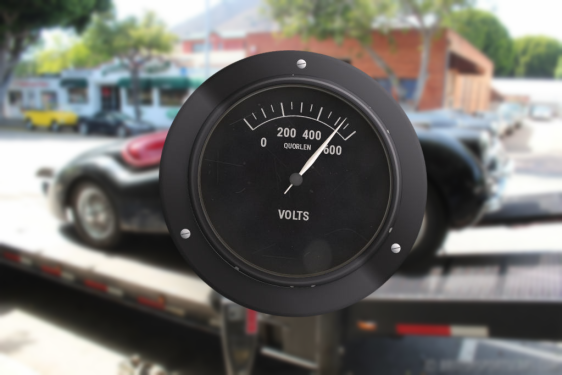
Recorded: 525 V
